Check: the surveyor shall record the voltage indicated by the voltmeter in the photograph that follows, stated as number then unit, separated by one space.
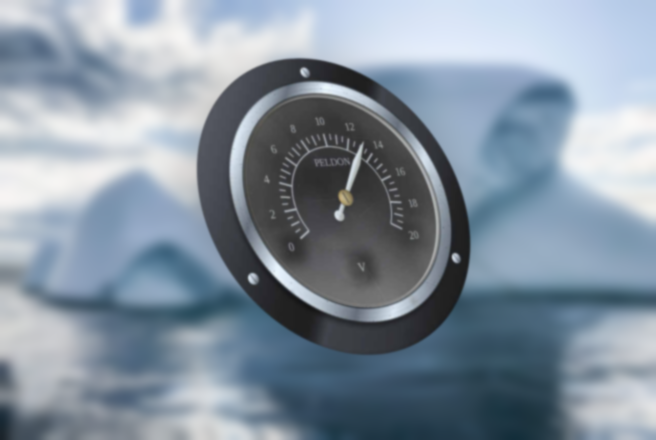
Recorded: 13 V
